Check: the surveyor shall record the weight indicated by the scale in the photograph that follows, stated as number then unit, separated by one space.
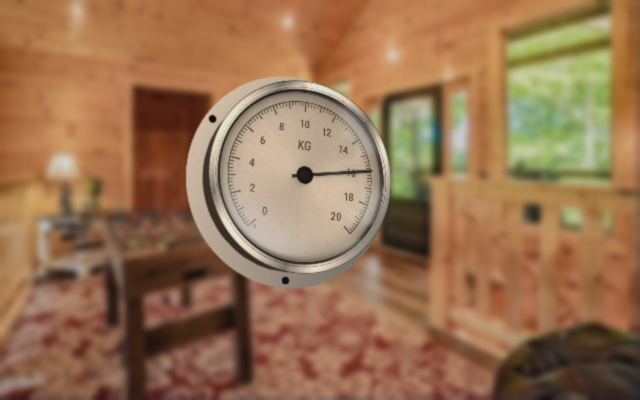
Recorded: 16 kg
